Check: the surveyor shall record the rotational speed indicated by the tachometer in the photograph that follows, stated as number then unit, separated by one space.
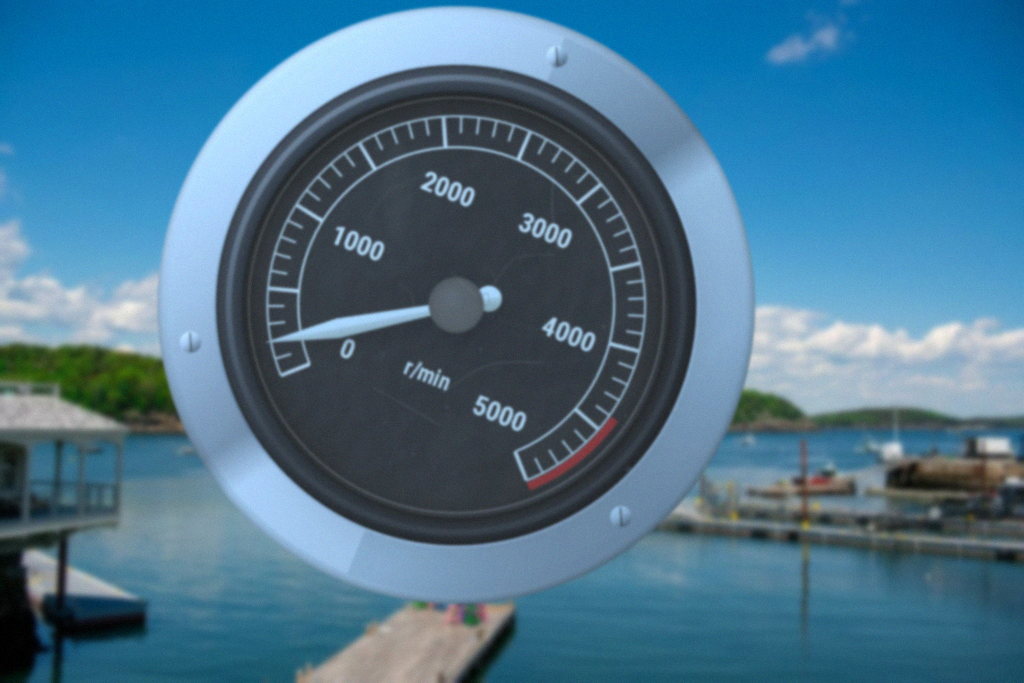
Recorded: 200 rpm
